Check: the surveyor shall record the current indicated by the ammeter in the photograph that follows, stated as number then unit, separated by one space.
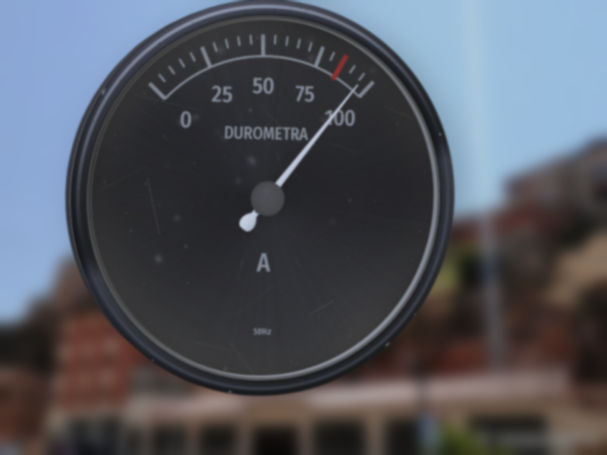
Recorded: 95 A
